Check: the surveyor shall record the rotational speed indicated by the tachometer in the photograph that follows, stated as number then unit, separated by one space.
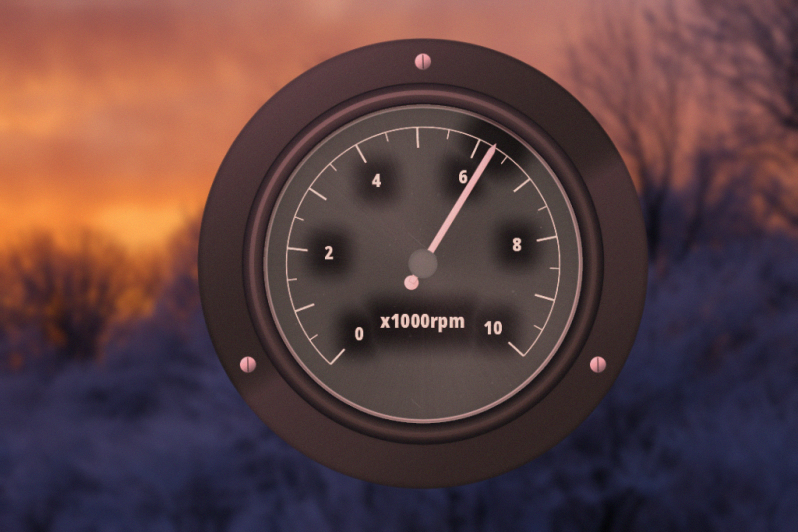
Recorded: 6250 rpm
